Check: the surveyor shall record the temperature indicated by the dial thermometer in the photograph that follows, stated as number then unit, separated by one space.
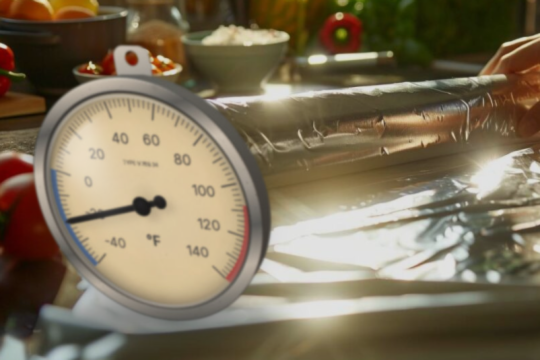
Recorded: -20 °F
